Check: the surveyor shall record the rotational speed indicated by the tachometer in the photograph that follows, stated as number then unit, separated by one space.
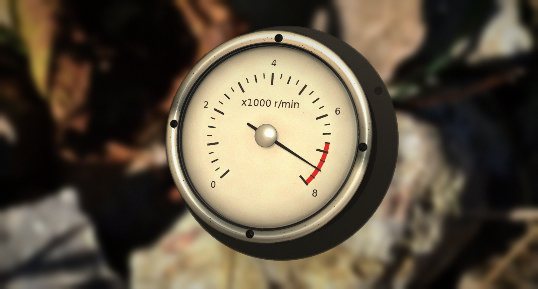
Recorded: 7500 rpm
